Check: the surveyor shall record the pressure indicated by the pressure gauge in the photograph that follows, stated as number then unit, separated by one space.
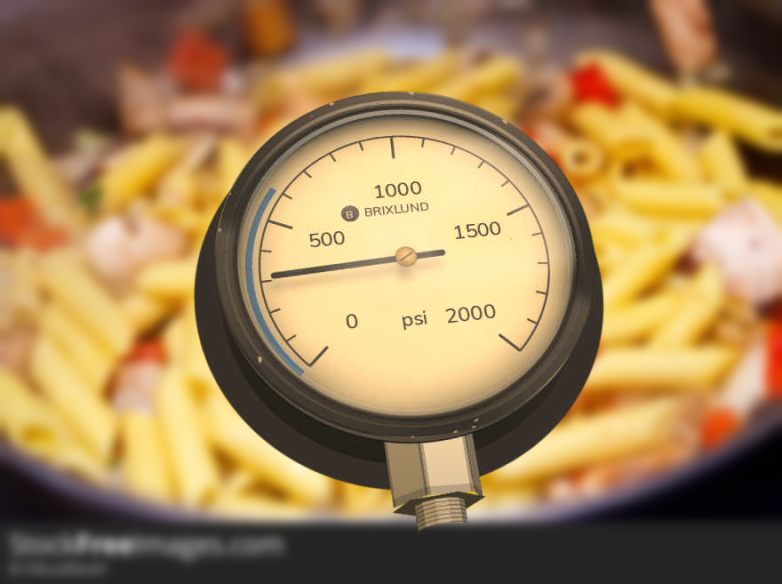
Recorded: 300 psi
